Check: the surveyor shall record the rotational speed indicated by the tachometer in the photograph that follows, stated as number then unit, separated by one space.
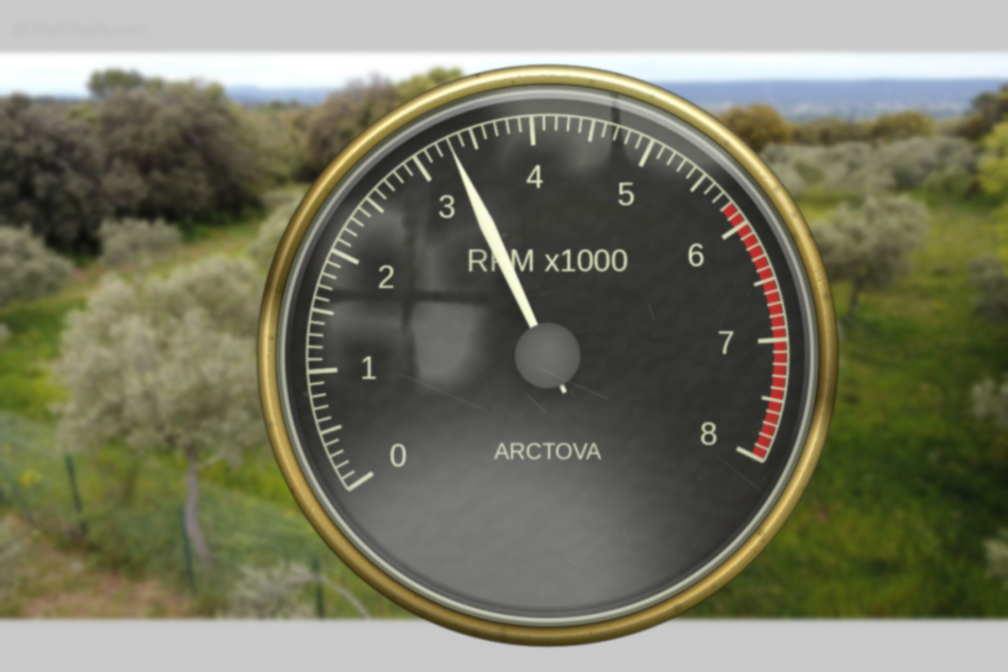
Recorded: 3300 rpm
